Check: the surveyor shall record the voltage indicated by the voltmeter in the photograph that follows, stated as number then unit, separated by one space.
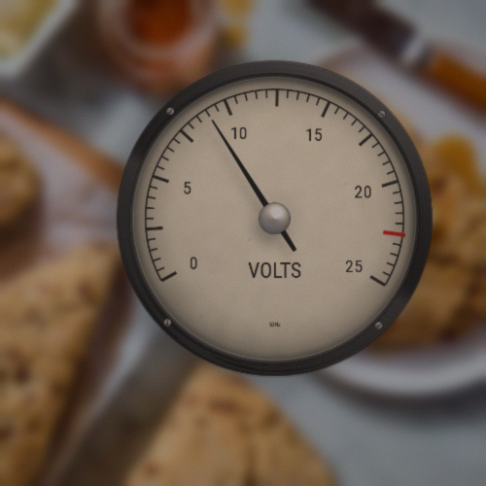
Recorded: 9 V
